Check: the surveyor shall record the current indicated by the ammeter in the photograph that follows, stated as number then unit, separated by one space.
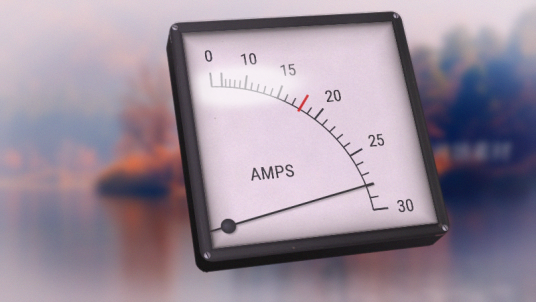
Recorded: 28 A
